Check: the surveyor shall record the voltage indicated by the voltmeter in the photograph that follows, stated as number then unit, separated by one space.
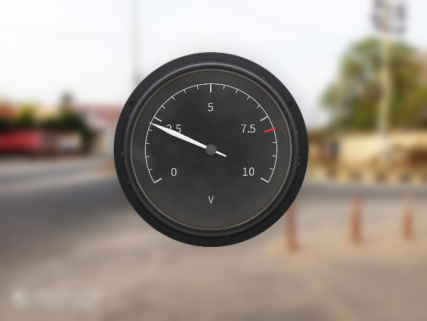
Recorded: 2.25 V
